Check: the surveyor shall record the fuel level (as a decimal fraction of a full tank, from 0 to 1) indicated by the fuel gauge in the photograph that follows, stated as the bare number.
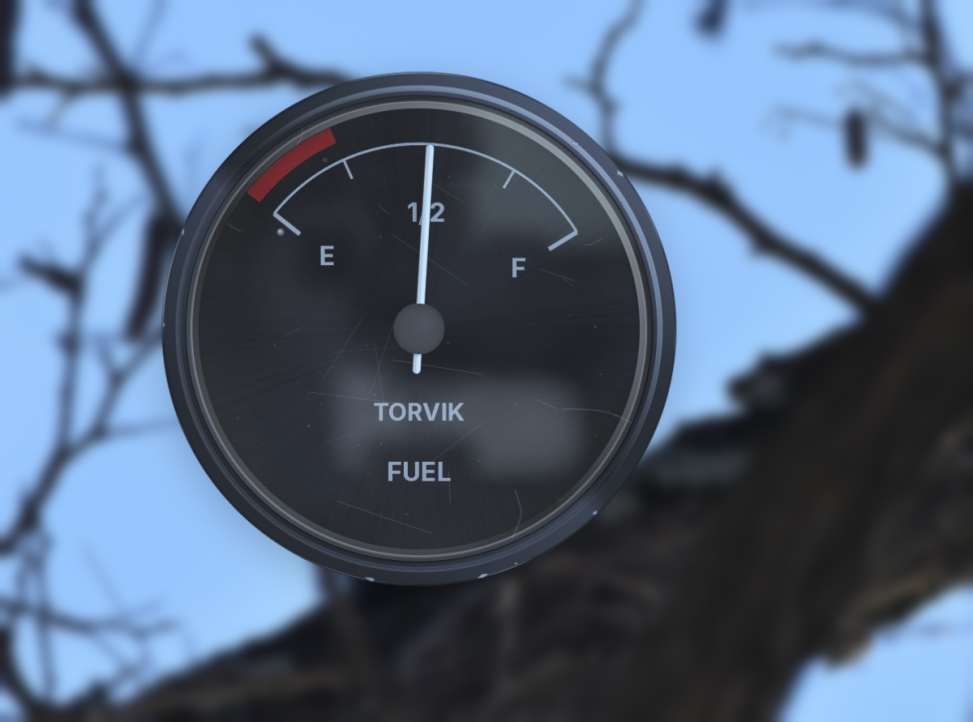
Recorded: 0.5
